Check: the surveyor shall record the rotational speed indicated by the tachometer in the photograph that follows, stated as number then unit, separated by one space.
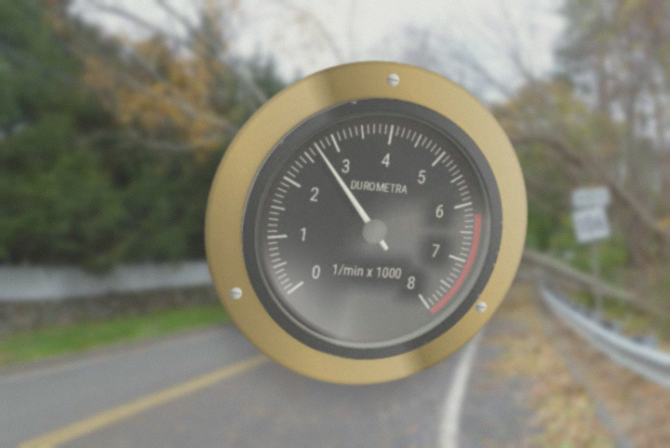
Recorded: 2700 rpm
